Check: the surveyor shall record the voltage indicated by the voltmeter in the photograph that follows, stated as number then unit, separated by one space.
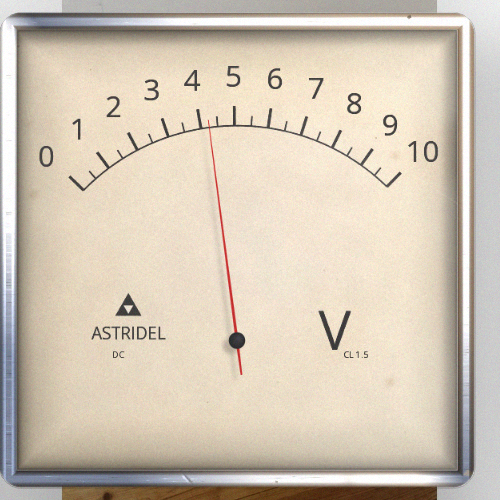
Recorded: 4.25 V
